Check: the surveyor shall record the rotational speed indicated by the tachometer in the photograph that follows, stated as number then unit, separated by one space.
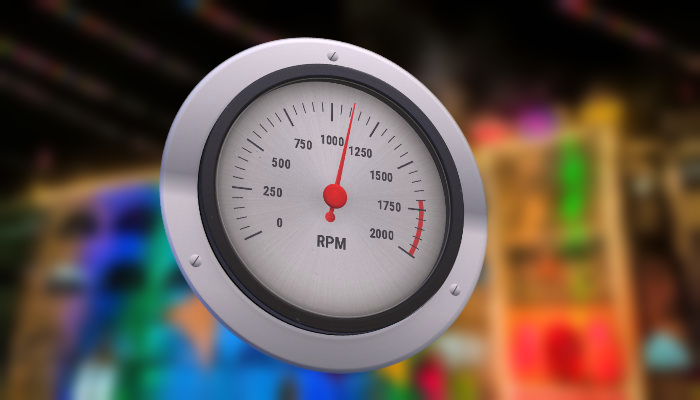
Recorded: 1100 rpm
